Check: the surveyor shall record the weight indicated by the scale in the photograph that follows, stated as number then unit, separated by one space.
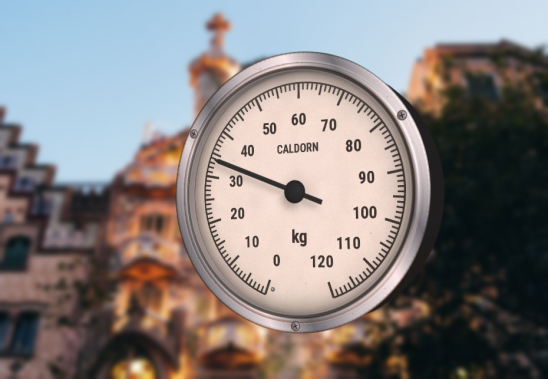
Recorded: 34 kg
